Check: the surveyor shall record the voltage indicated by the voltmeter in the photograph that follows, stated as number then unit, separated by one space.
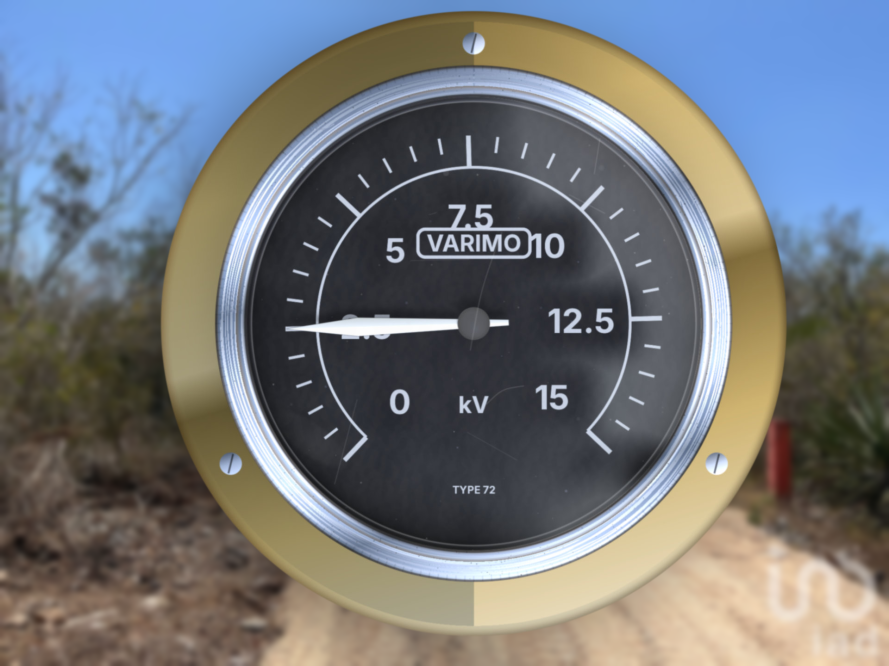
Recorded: 2.5 kV
